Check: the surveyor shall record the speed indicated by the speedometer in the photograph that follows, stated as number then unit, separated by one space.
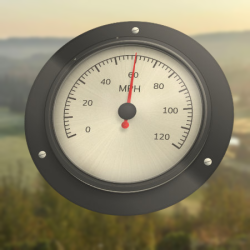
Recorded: 60 mph
